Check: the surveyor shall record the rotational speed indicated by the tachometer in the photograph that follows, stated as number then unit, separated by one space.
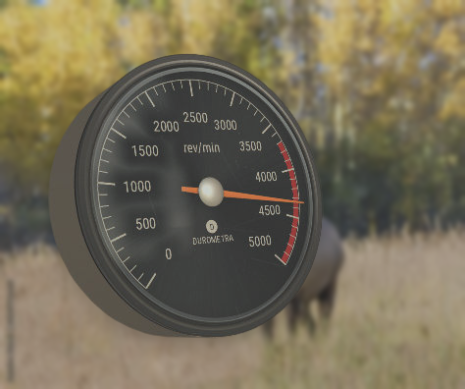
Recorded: 4350 rpm
